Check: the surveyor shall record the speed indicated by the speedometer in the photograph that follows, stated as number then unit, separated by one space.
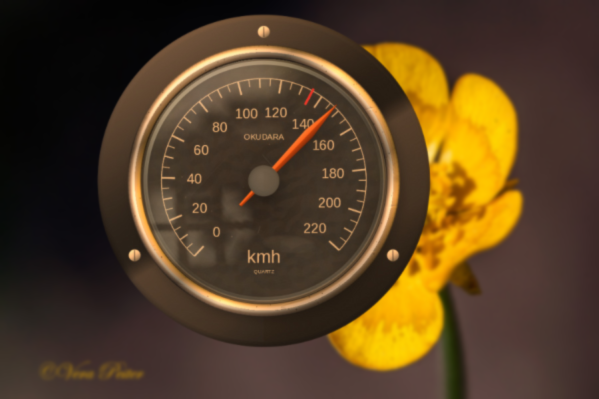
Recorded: 147.5 km/h
